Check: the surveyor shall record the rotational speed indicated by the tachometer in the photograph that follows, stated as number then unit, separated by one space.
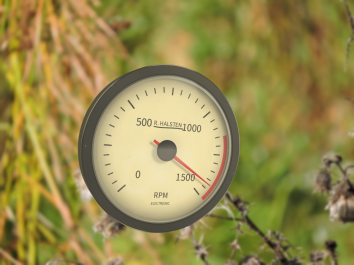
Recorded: 1425 rpm
